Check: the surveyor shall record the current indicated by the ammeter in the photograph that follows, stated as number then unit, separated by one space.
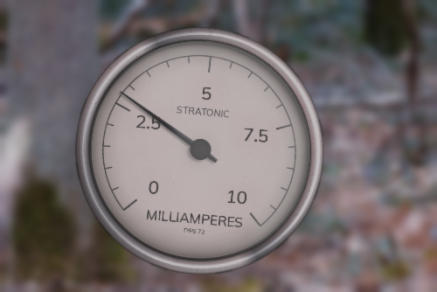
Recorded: 2.75 mA
